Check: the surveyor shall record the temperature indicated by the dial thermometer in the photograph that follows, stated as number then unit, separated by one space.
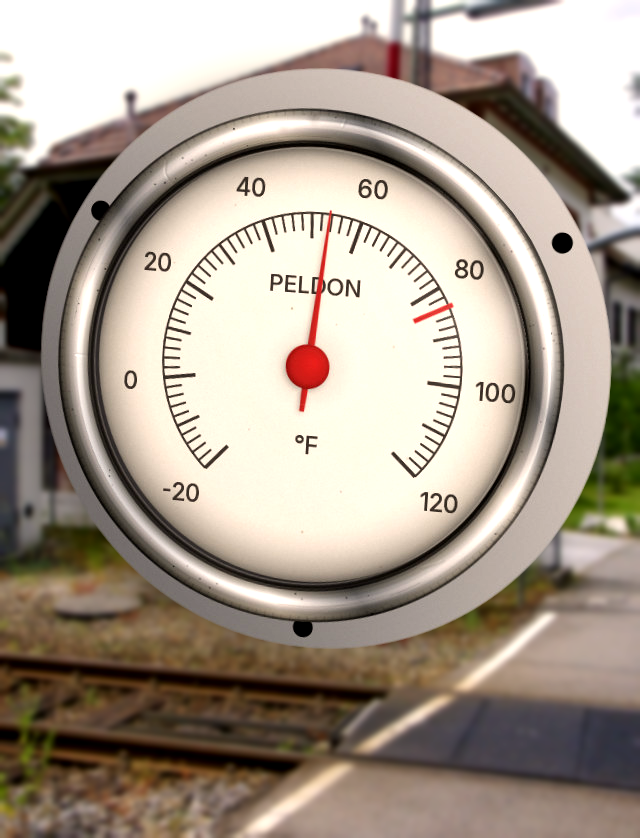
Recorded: 54 °F
